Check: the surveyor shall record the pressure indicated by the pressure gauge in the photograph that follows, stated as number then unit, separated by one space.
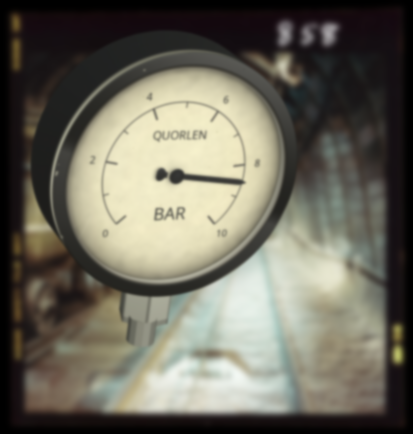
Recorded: 8.5 bar
